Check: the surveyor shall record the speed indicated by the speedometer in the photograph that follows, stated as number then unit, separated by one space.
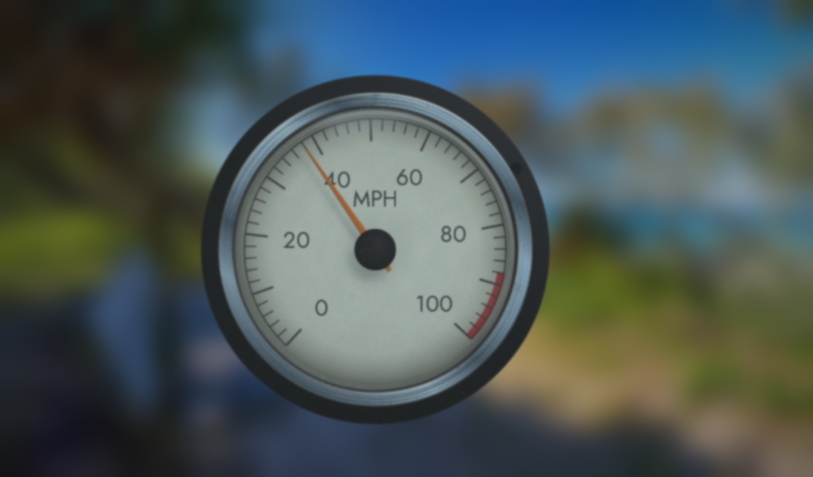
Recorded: 38 mph
